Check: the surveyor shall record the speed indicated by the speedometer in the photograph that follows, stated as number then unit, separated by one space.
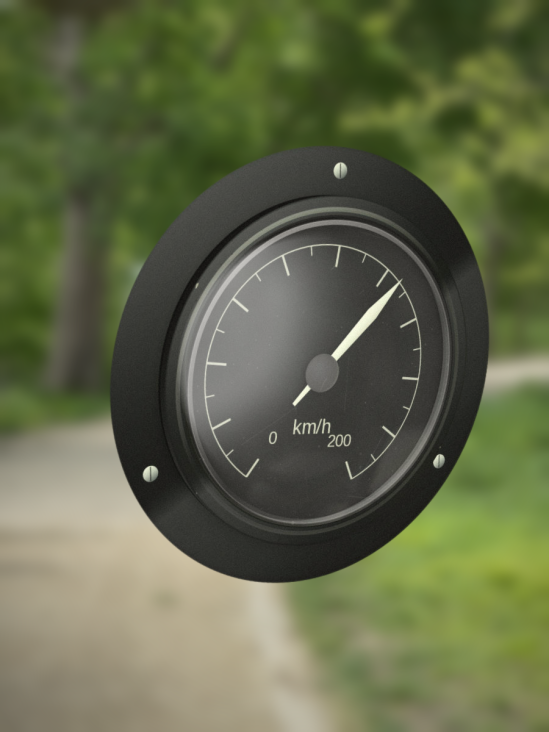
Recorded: 125 km/h
